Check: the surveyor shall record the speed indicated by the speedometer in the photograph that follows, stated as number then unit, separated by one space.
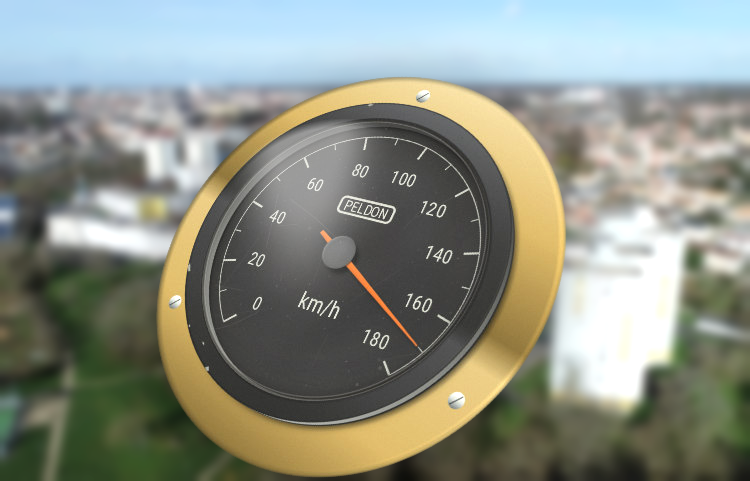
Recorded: 170 km/h
